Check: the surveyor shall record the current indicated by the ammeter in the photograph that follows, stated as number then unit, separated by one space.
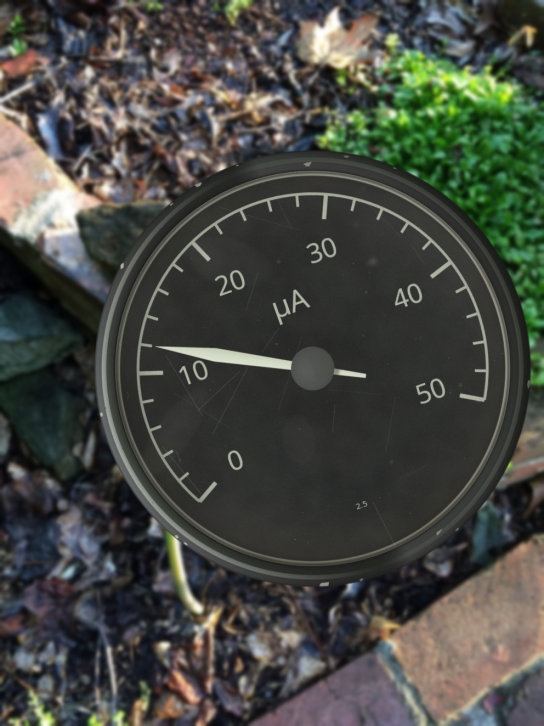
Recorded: 12 µA
